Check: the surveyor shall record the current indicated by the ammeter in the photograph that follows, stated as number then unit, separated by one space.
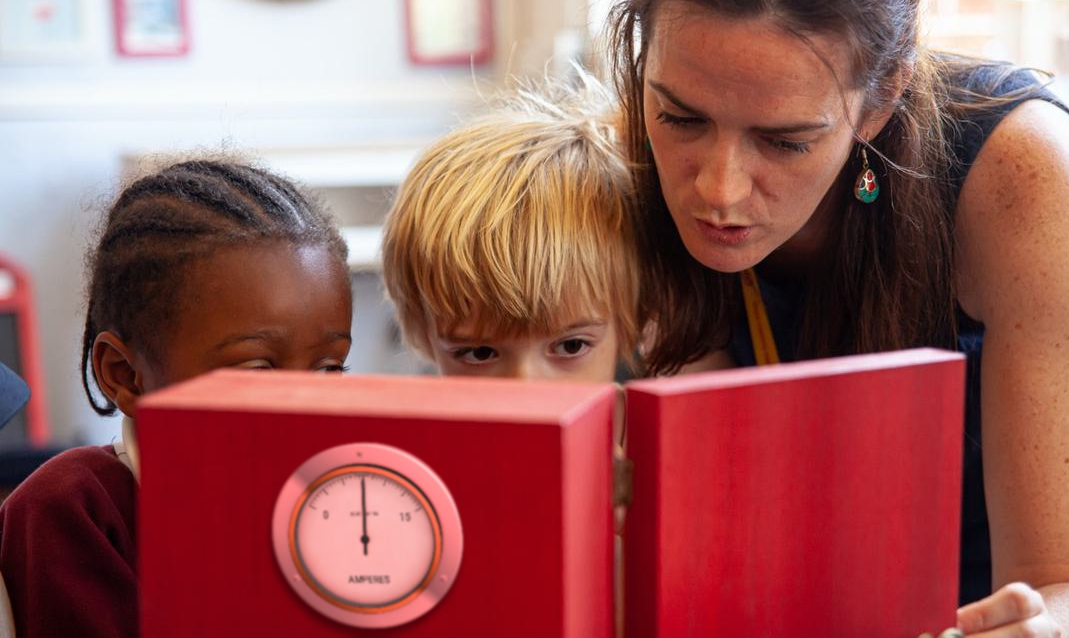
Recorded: 7.5 A
